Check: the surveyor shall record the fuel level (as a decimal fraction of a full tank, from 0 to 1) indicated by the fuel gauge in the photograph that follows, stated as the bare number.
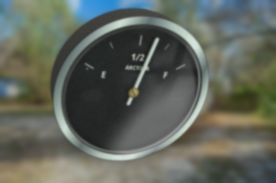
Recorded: 0.625
